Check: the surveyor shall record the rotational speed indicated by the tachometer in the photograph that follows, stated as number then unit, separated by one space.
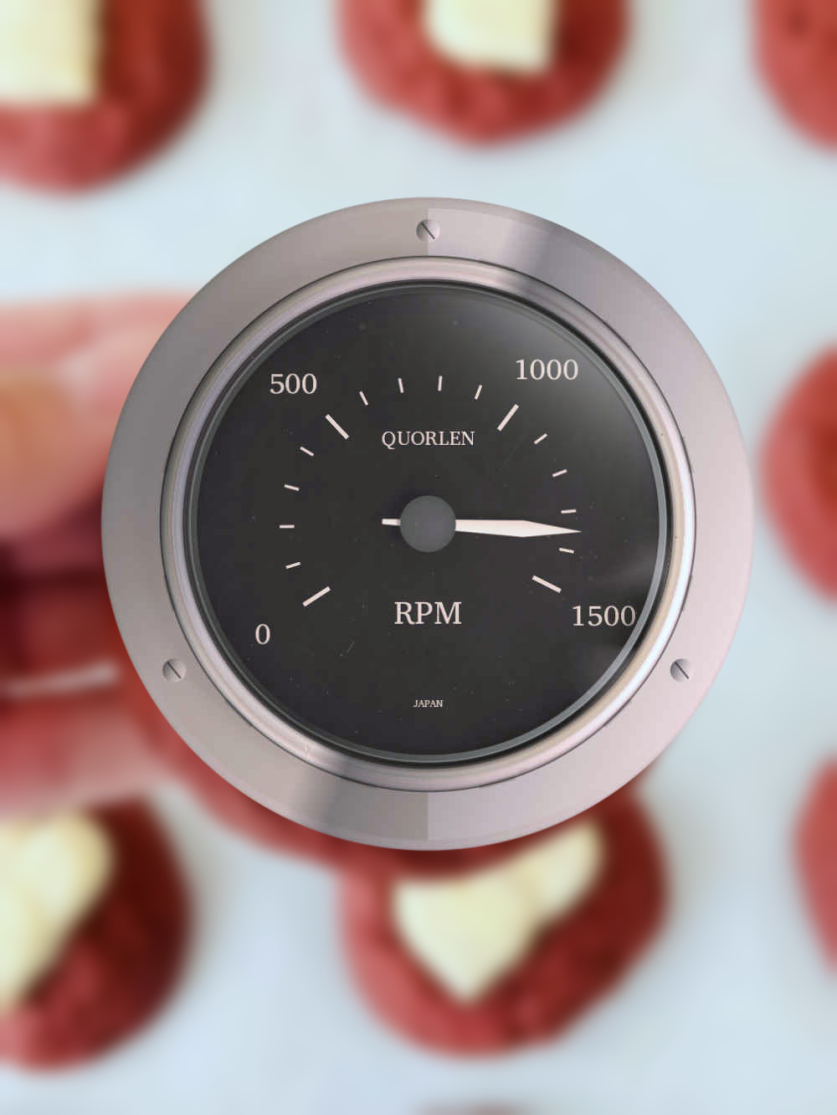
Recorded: 1350 rpm
